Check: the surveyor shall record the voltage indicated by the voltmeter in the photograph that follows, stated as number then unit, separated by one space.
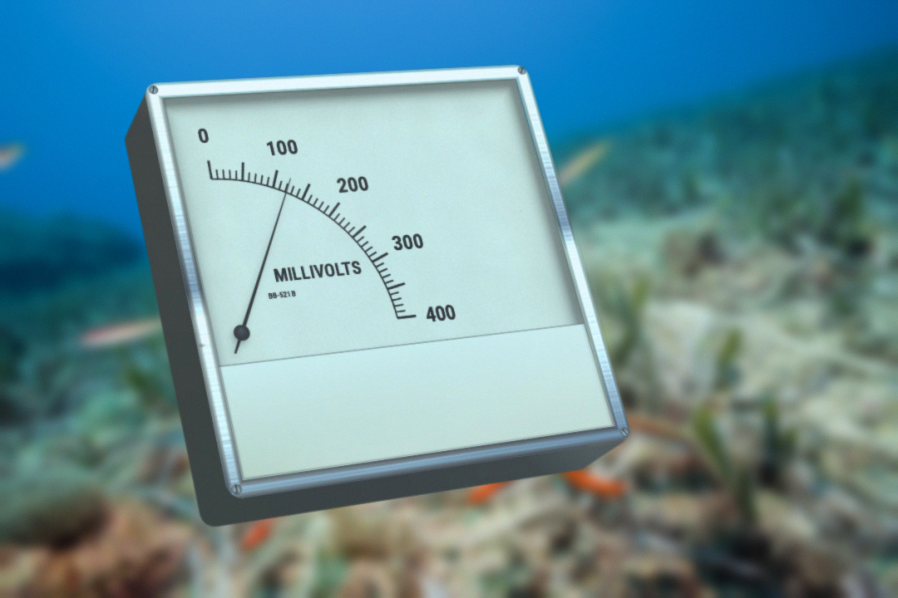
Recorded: 120 mV
